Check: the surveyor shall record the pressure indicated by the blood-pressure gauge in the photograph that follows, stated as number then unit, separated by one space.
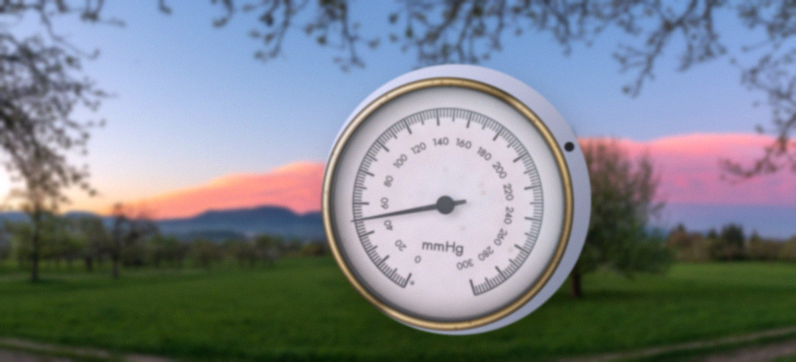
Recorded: 50 mmHg
